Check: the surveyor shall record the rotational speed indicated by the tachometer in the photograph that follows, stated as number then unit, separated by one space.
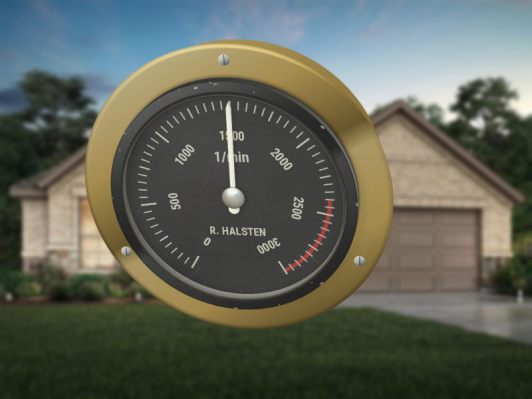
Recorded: 1500 rpm
